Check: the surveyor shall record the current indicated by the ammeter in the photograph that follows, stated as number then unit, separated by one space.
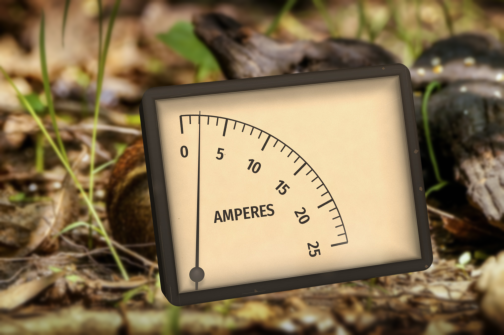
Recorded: 2 A
